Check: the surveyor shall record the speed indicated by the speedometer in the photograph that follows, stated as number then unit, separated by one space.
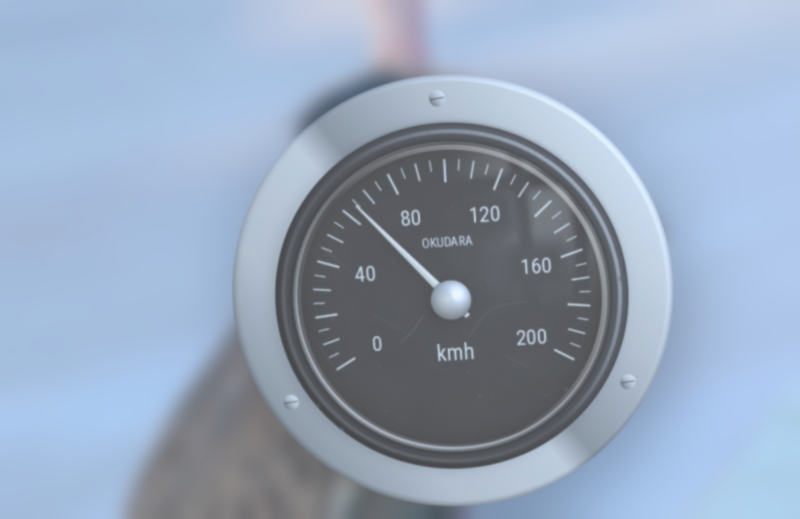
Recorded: 65 km/h
